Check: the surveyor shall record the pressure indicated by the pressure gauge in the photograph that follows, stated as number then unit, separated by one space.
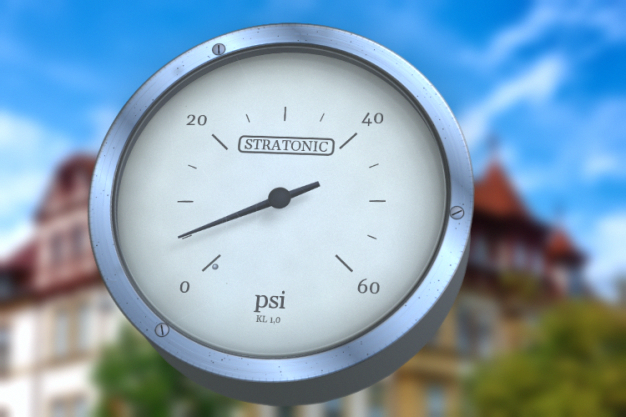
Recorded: 5 psi
